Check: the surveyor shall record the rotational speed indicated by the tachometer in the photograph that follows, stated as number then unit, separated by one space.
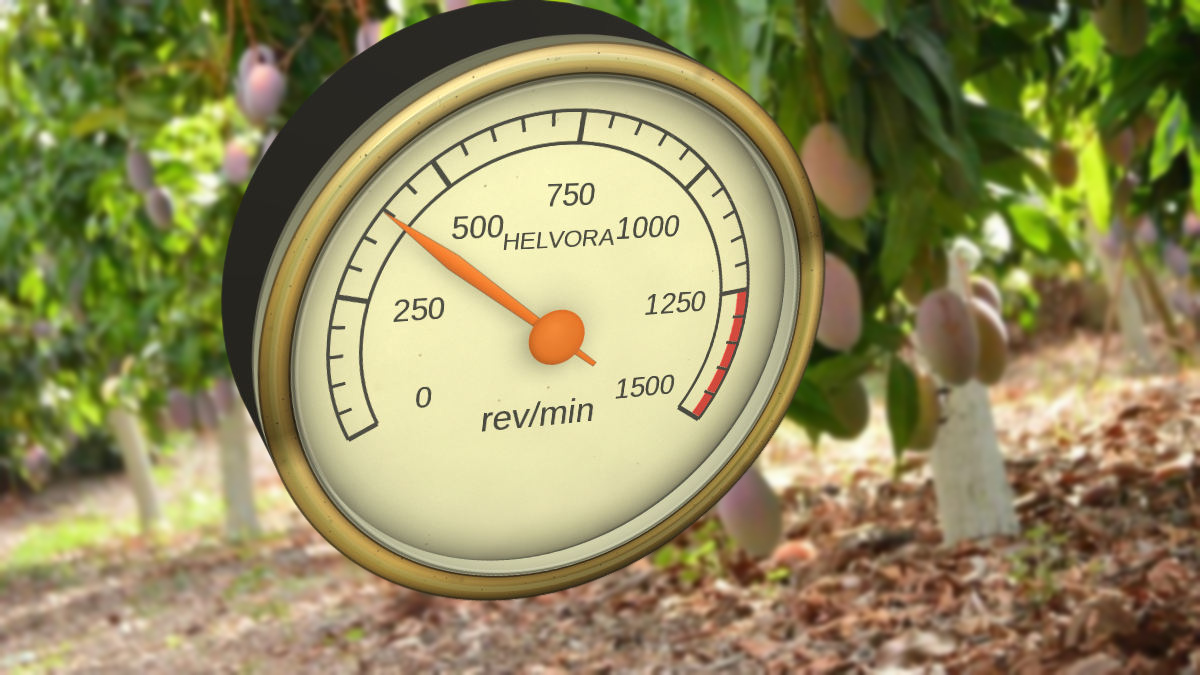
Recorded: 400 rpm
